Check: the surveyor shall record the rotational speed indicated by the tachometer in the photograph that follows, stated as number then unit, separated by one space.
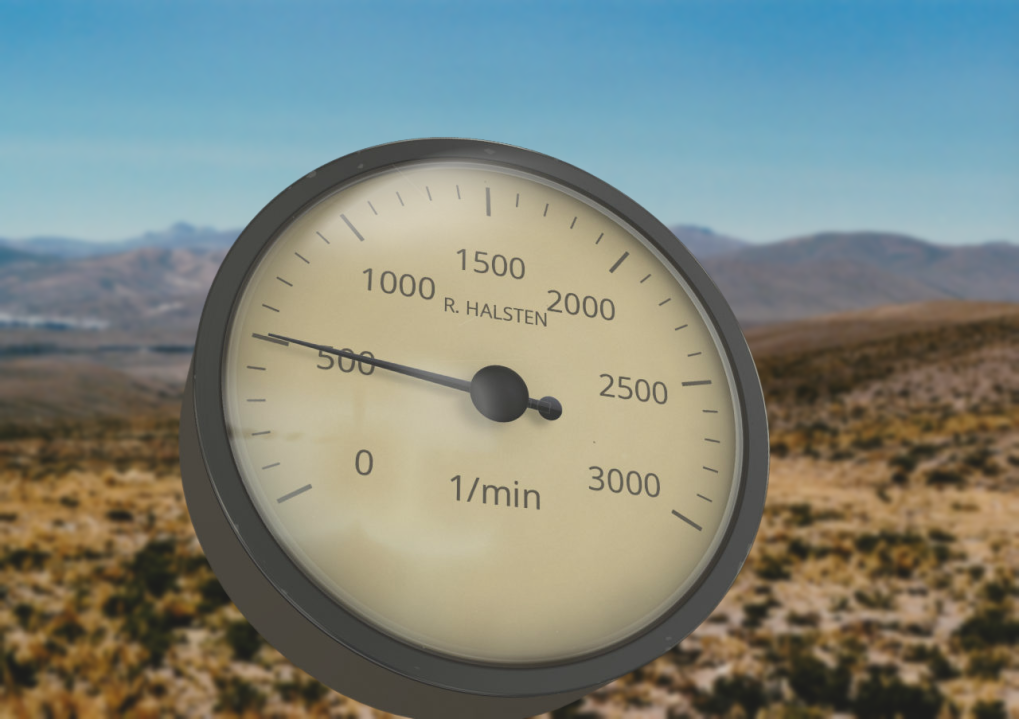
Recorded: 500 rpm
